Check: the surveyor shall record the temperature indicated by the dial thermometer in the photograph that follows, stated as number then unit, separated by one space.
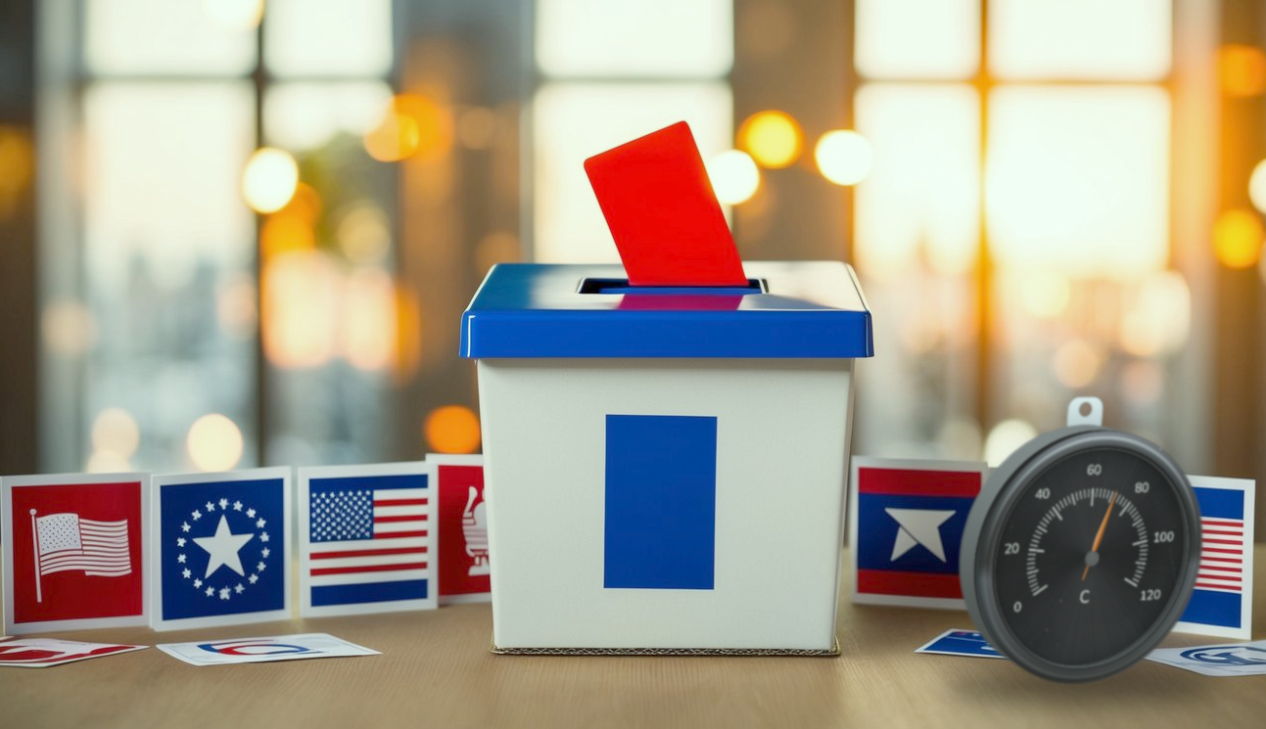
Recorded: 70 °C
